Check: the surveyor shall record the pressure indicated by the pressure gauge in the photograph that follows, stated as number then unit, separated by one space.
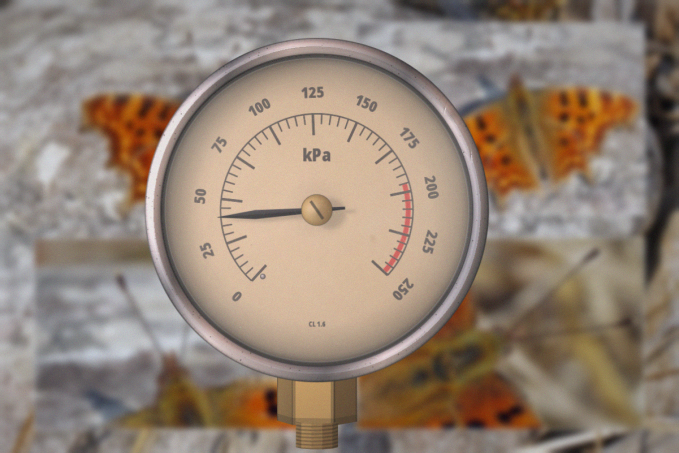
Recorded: 40 kPa
